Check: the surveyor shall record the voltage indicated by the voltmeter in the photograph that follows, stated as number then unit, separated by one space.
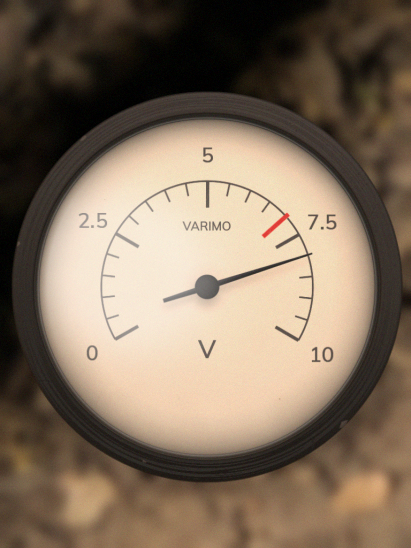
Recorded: 8 V
